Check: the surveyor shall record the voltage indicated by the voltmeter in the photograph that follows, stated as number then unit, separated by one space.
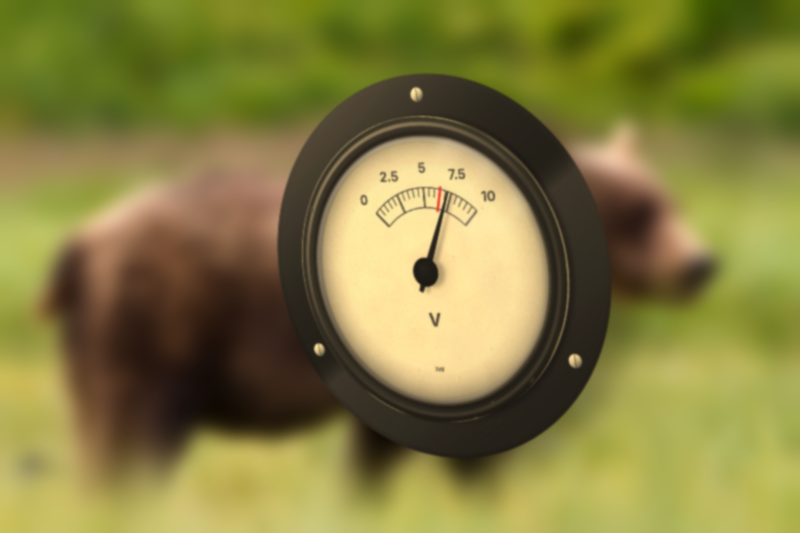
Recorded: 7.5 V
